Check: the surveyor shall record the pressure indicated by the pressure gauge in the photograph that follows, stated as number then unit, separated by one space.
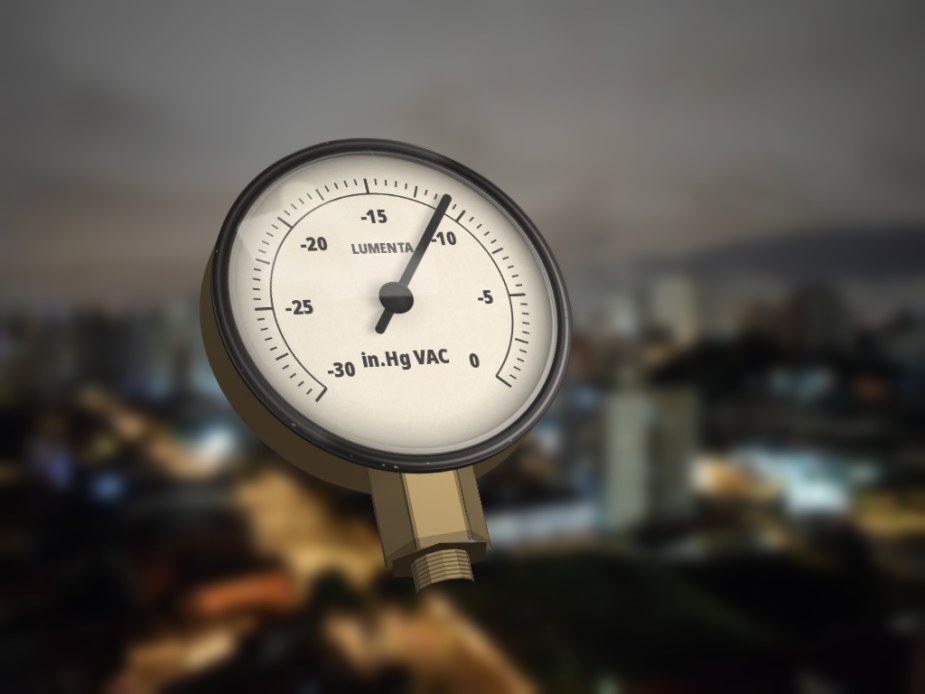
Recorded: -11 inHg
